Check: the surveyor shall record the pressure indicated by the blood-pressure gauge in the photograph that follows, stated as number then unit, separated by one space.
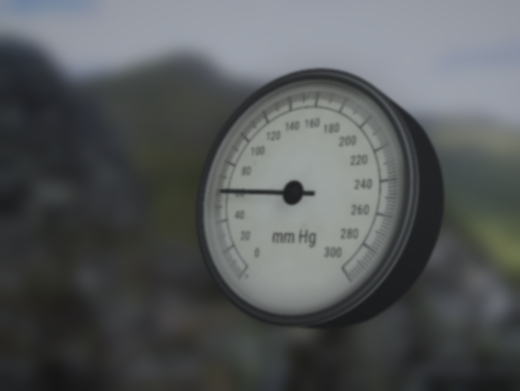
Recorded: 60 mmHg
